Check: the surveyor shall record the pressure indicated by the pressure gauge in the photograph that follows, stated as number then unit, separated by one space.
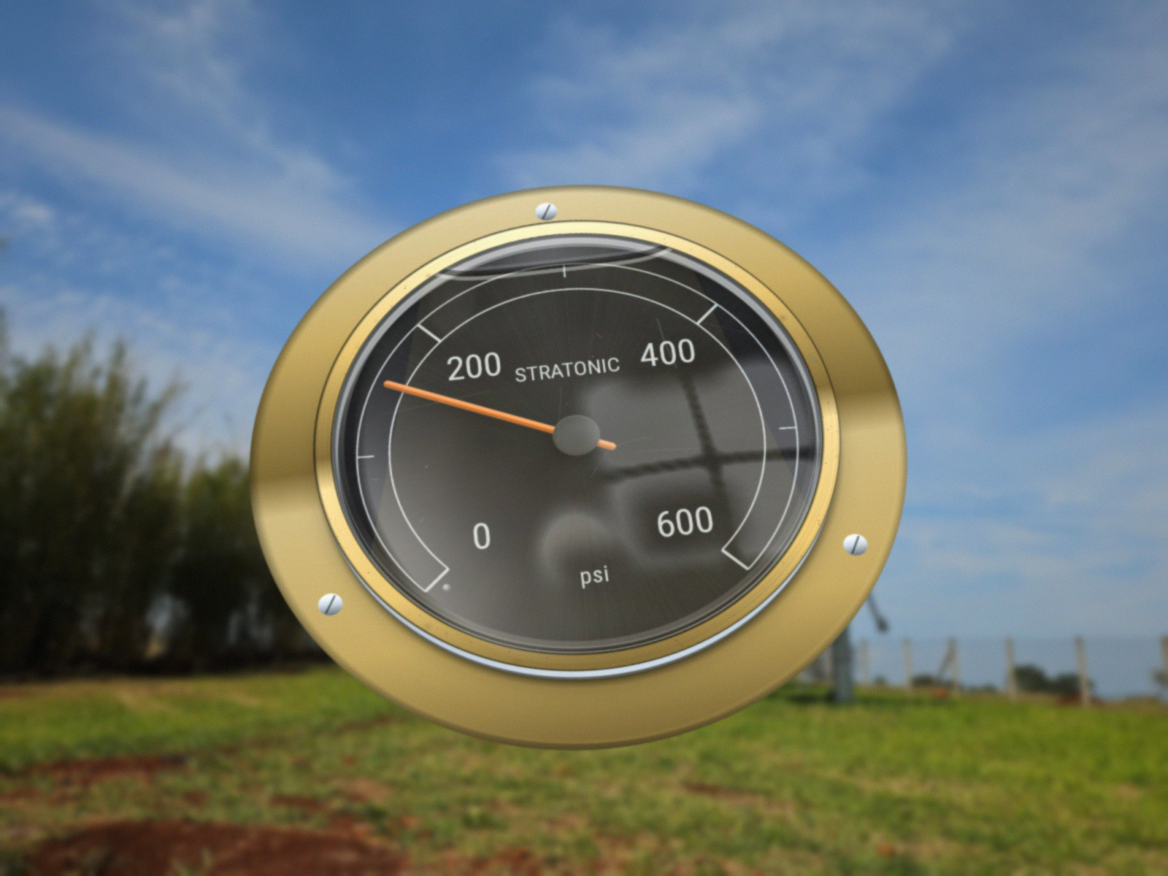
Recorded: 150 psi
